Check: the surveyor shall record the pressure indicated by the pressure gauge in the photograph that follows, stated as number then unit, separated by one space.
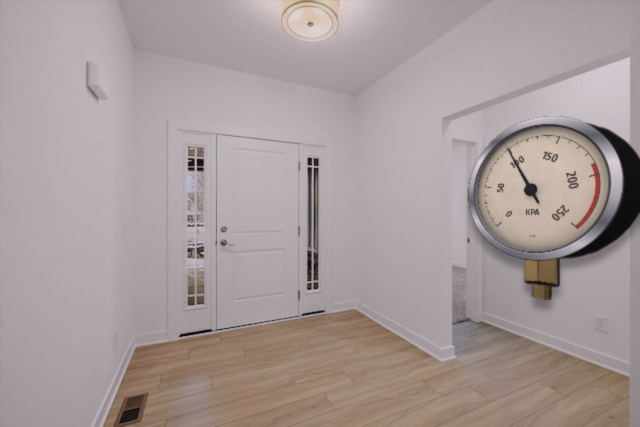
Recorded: 100 kPa
